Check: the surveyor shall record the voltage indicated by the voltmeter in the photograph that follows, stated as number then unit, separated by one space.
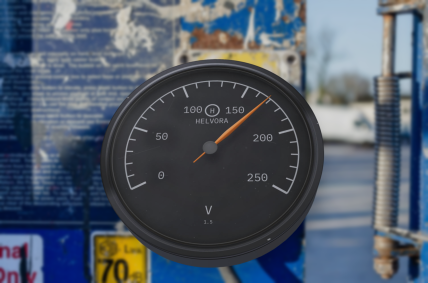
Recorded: 170 V
